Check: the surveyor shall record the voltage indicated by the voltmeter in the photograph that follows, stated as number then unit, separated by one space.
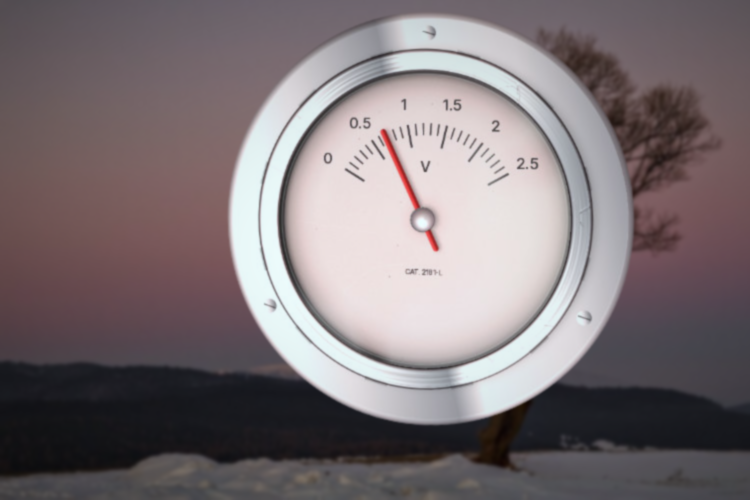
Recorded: 0.7 V
